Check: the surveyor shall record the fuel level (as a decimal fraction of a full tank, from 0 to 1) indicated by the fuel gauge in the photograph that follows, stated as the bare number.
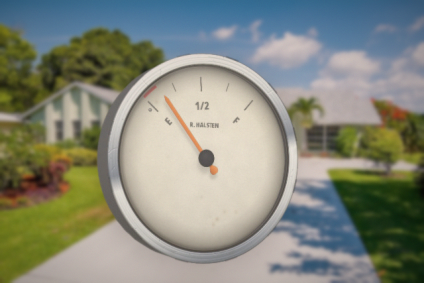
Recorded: 0.125
